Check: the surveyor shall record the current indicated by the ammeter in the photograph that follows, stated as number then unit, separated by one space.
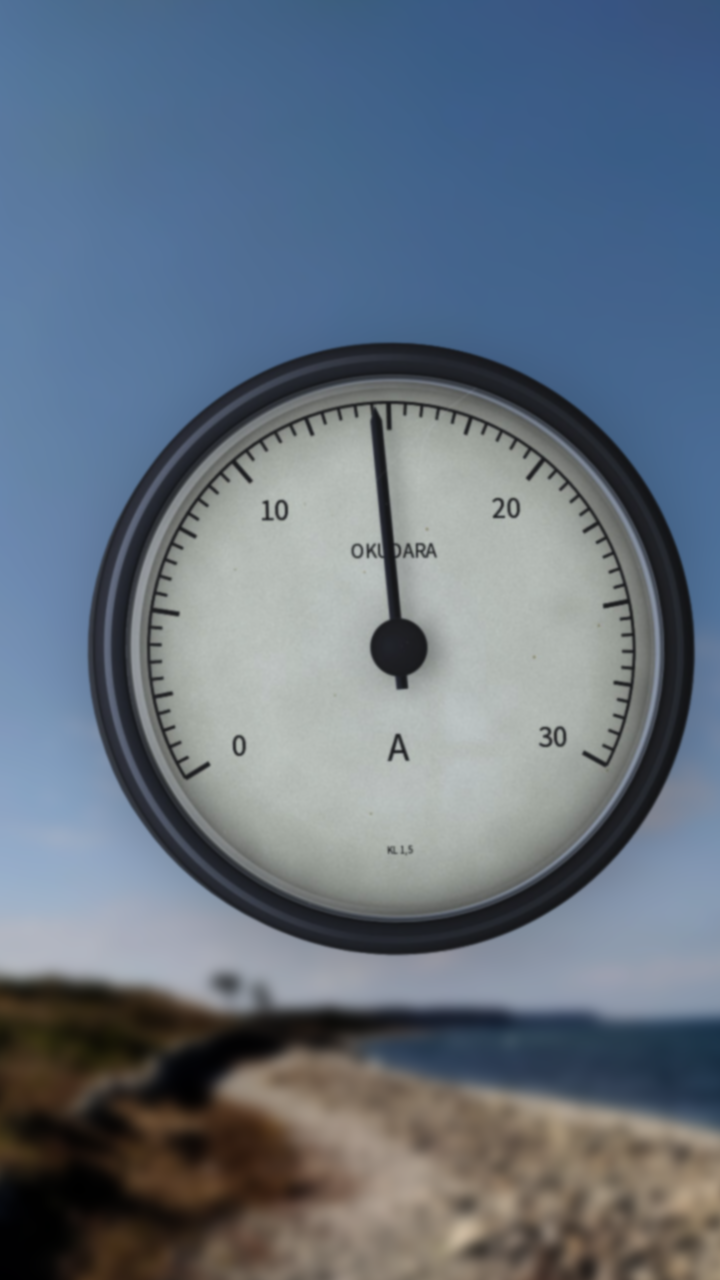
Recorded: 14.5 A
